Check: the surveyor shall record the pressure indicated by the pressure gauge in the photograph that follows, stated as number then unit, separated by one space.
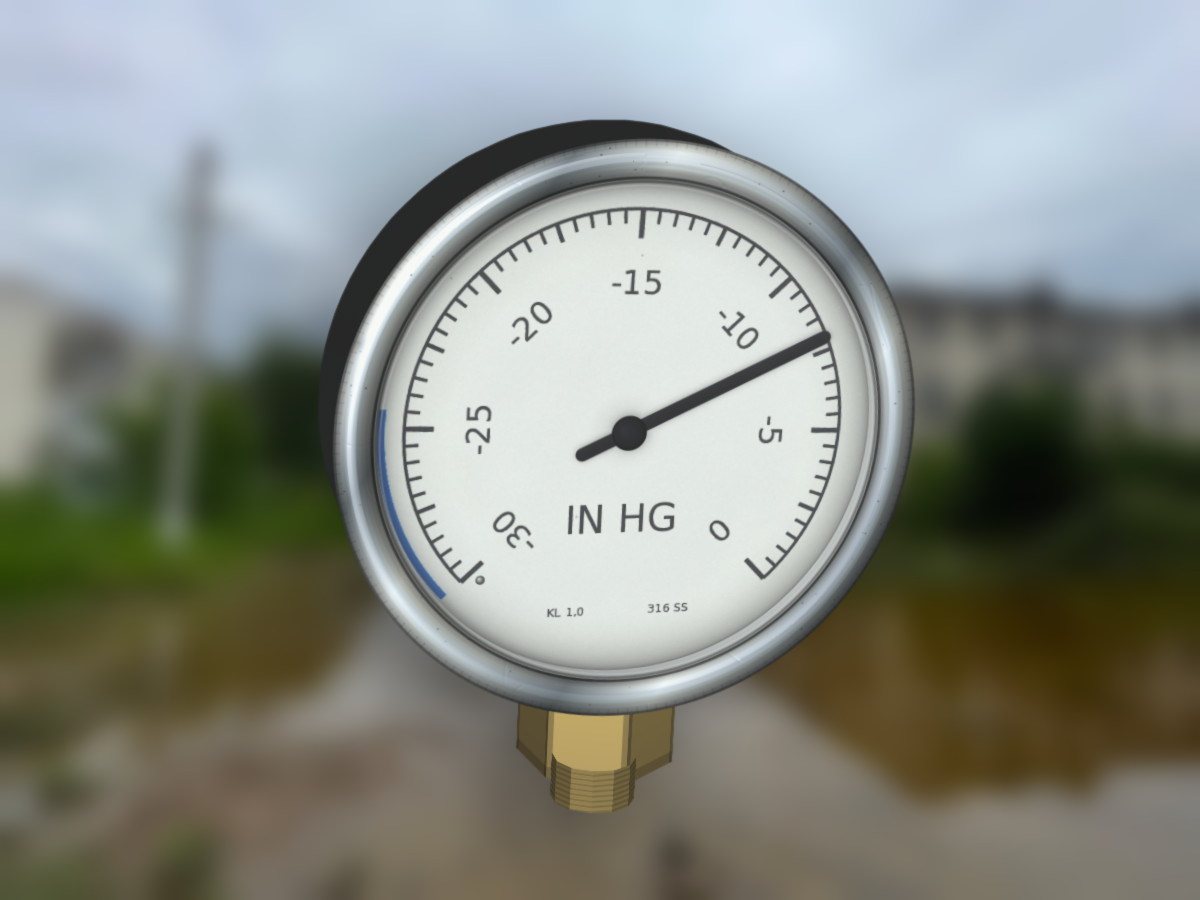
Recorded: -8 inHg
